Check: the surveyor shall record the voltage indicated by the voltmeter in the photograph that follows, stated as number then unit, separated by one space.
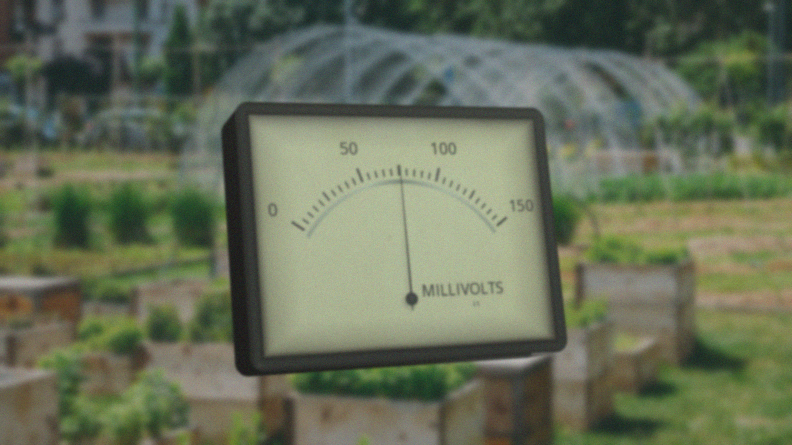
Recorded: 75 mV
